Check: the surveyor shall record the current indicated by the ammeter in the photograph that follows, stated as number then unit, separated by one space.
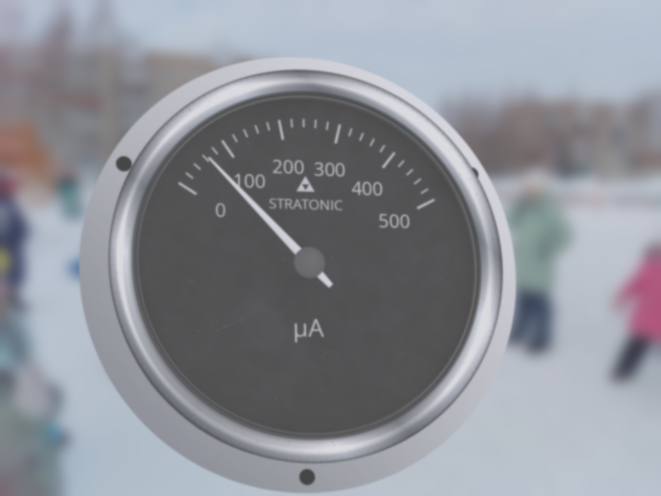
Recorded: 60 µA
